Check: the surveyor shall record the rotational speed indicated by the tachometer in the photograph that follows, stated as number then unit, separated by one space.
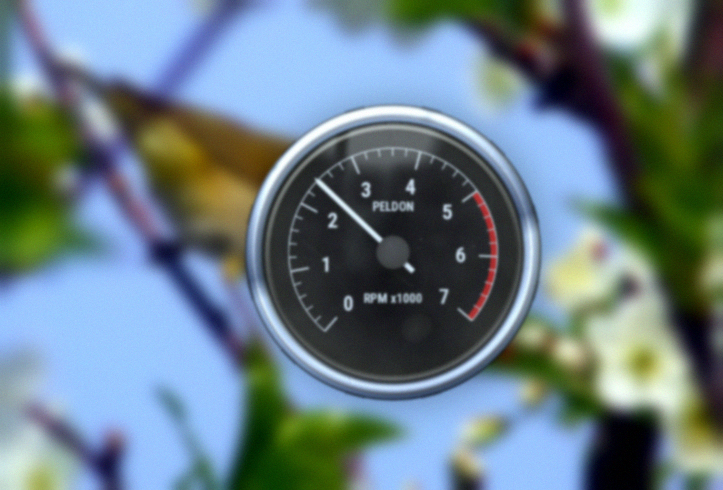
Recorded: 2400 rpm
